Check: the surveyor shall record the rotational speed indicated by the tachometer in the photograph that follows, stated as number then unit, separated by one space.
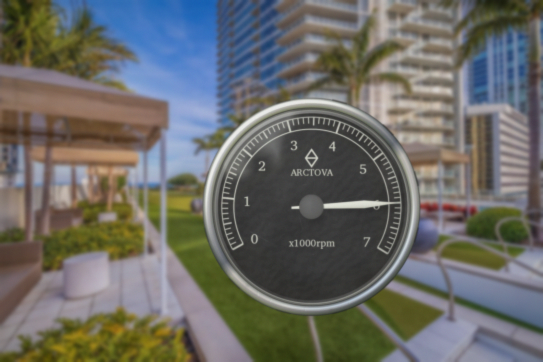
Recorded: 6000 rpm
